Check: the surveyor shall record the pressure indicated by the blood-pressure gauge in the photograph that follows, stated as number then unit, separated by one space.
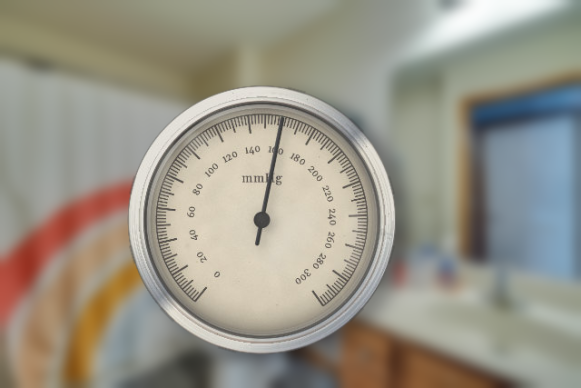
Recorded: 160 mmHg
